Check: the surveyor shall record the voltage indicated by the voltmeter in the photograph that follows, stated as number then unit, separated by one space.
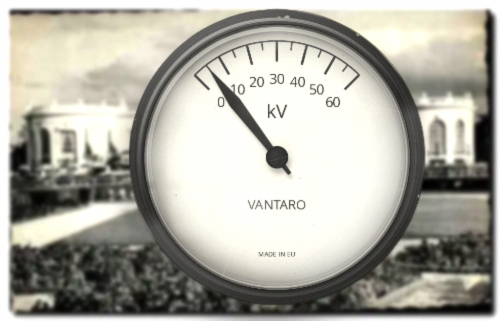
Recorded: 5 kV
